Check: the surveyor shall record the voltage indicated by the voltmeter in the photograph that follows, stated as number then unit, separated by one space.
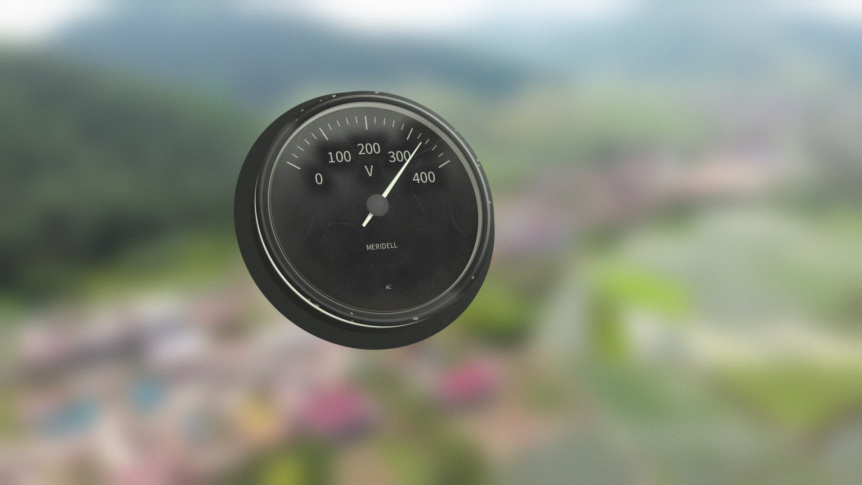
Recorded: 330 V
